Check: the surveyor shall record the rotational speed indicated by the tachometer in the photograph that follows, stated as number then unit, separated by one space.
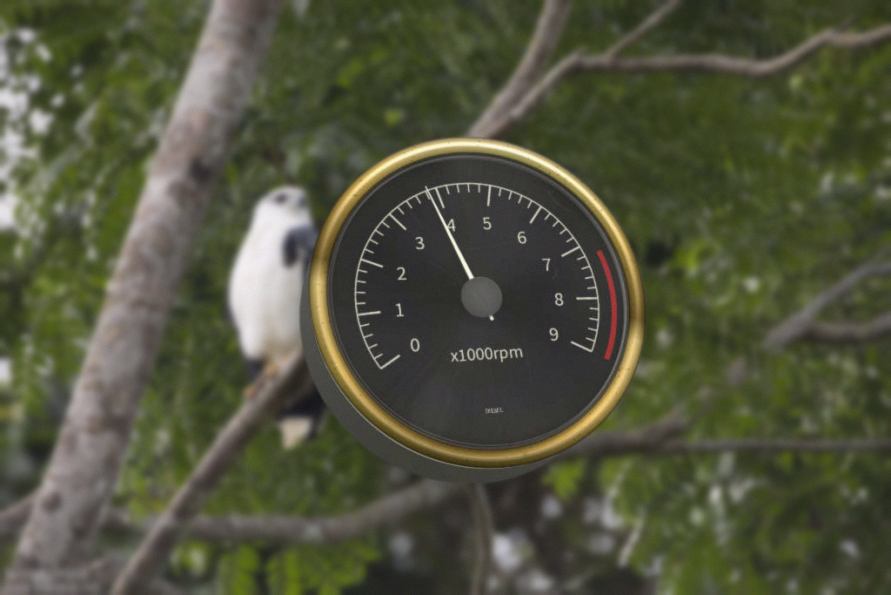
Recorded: 3800 rpm
